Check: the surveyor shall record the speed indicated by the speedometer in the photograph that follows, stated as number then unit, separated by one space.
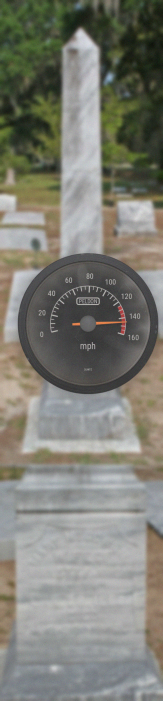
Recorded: 145 mph
